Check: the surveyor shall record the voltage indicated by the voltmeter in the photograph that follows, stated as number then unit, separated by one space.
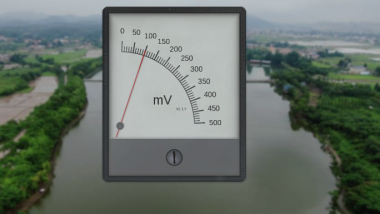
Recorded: 100 mV
